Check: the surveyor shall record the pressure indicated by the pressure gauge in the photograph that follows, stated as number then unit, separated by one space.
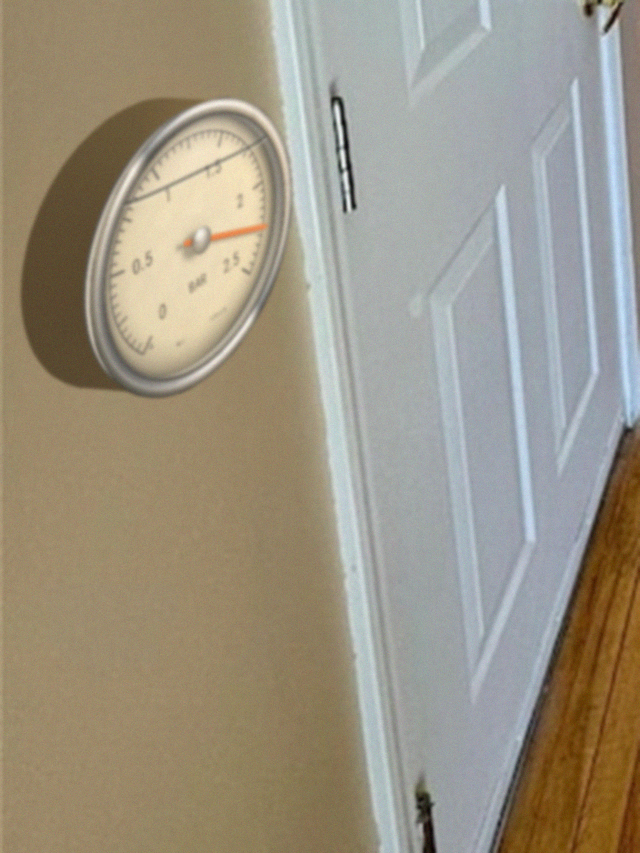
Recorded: 2.25 bar
